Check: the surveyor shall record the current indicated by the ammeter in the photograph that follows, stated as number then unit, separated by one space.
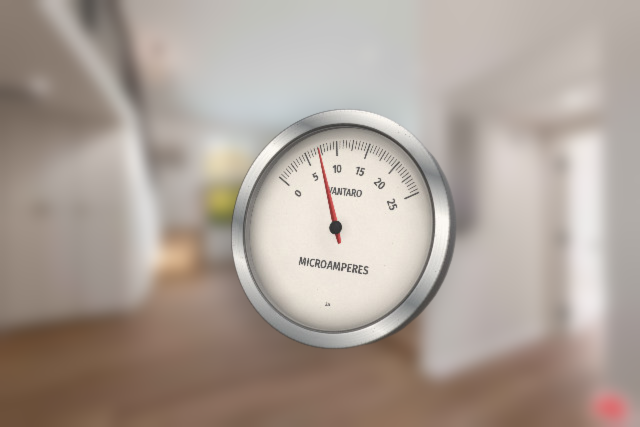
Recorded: 7.5 µA
